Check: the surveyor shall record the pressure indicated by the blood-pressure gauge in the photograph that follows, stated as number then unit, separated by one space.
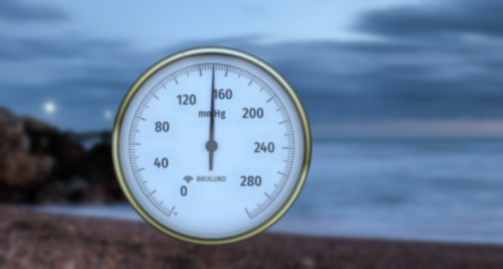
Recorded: 150 mmHg
